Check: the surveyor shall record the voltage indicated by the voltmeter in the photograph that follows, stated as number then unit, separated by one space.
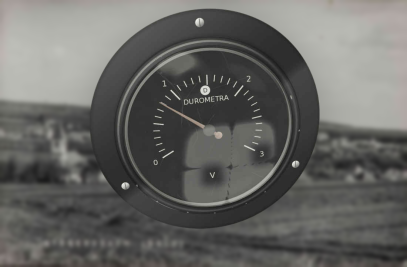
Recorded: 0.8 V
